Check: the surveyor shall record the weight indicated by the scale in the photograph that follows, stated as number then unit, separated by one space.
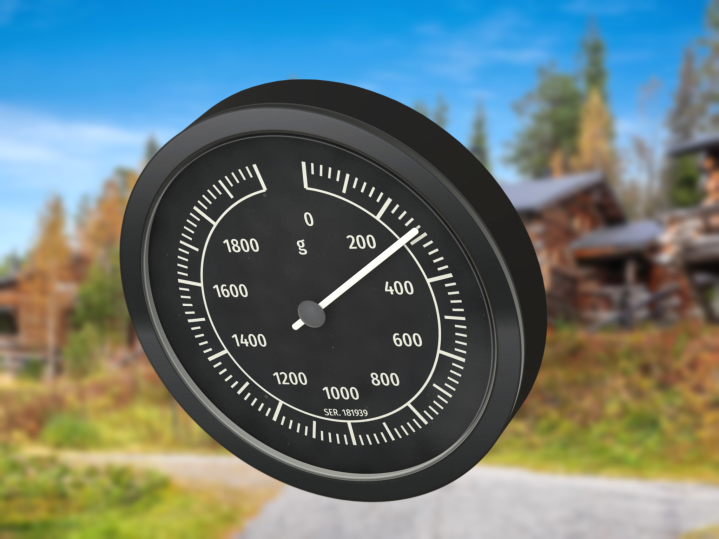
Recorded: 280 g
